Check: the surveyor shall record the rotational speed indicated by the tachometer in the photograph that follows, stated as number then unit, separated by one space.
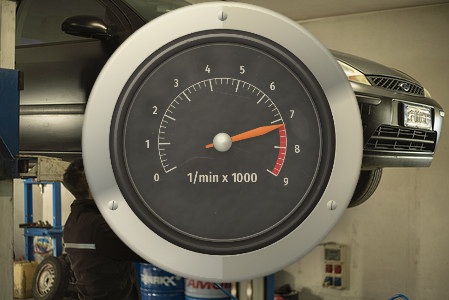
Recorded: 7200 rpm
